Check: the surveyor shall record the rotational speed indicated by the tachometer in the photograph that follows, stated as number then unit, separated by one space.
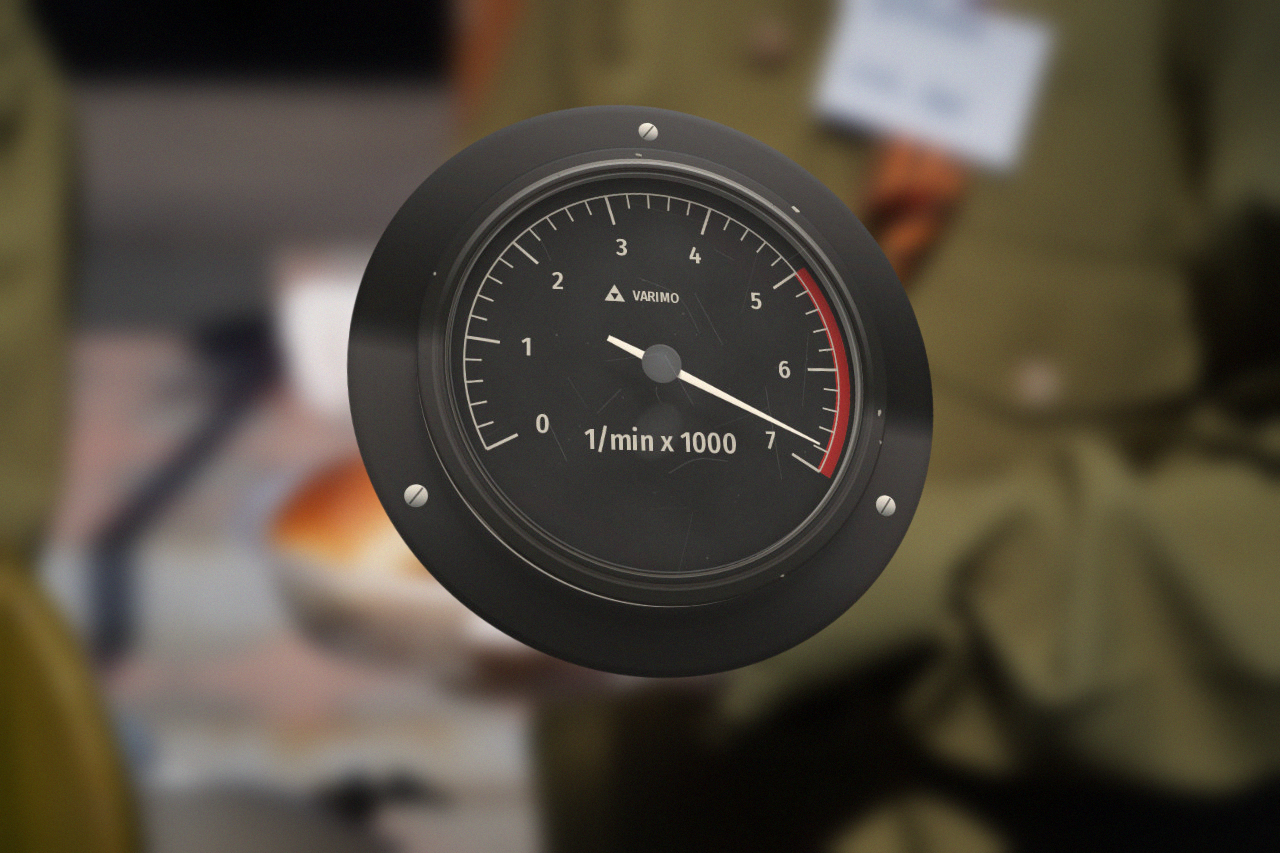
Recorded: 6800 rpm
